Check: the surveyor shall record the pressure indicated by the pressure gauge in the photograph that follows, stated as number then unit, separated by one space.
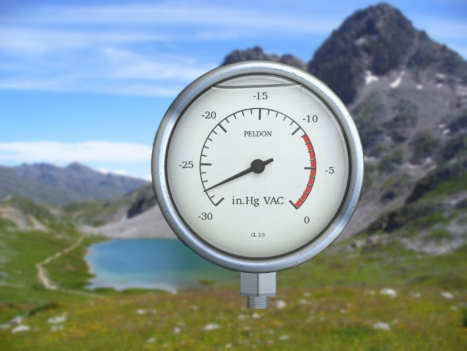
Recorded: -28 inHg
